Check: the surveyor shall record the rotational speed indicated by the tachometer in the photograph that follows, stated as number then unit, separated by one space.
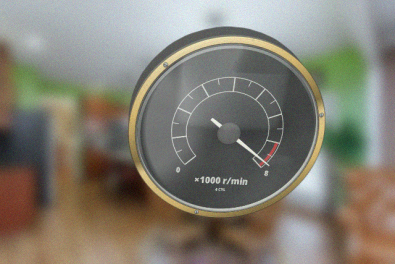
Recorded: 7750 rpm
